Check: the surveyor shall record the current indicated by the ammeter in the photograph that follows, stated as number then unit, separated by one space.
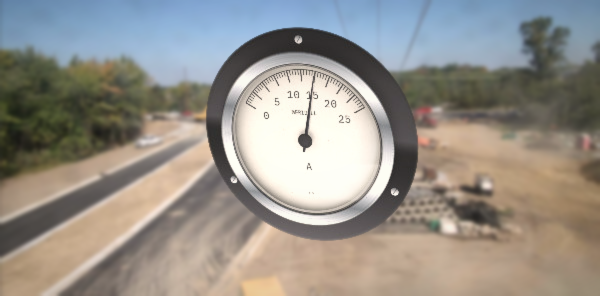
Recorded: 15 A
